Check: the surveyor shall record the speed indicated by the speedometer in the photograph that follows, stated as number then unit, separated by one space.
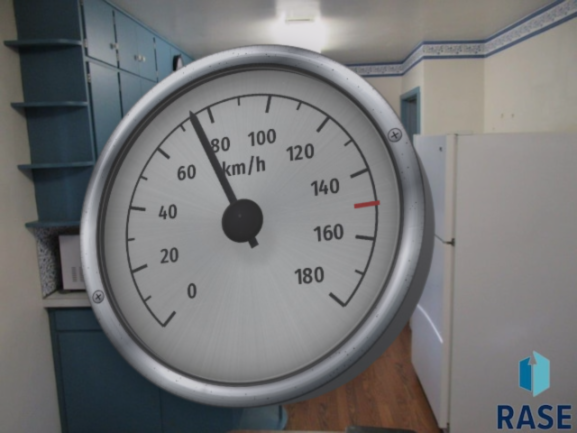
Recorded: 75 km/h
